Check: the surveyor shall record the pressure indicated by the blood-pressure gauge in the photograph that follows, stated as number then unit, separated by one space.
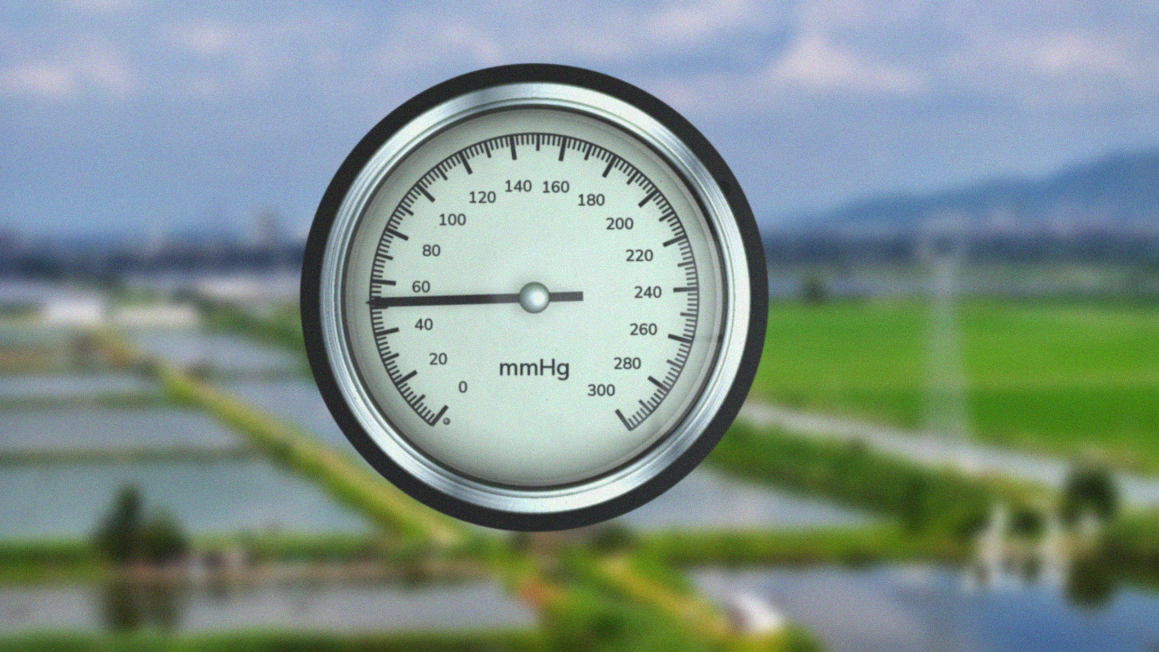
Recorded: 52 mmHg
